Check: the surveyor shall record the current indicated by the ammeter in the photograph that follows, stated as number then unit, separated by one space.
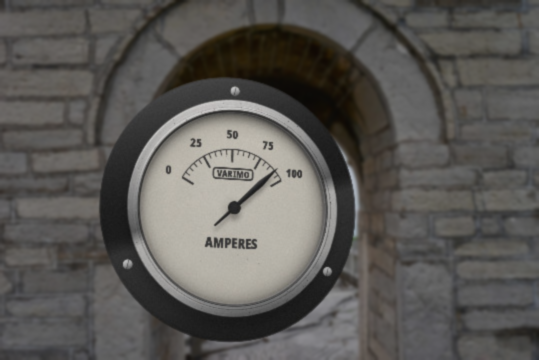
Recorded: 90 A
